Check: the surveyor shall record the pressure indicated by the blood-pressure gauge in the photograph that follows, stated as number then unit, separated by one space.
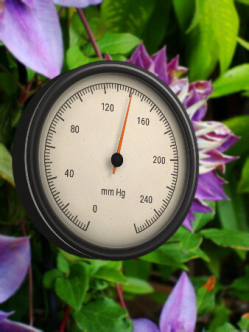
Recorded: 140 mmHg
